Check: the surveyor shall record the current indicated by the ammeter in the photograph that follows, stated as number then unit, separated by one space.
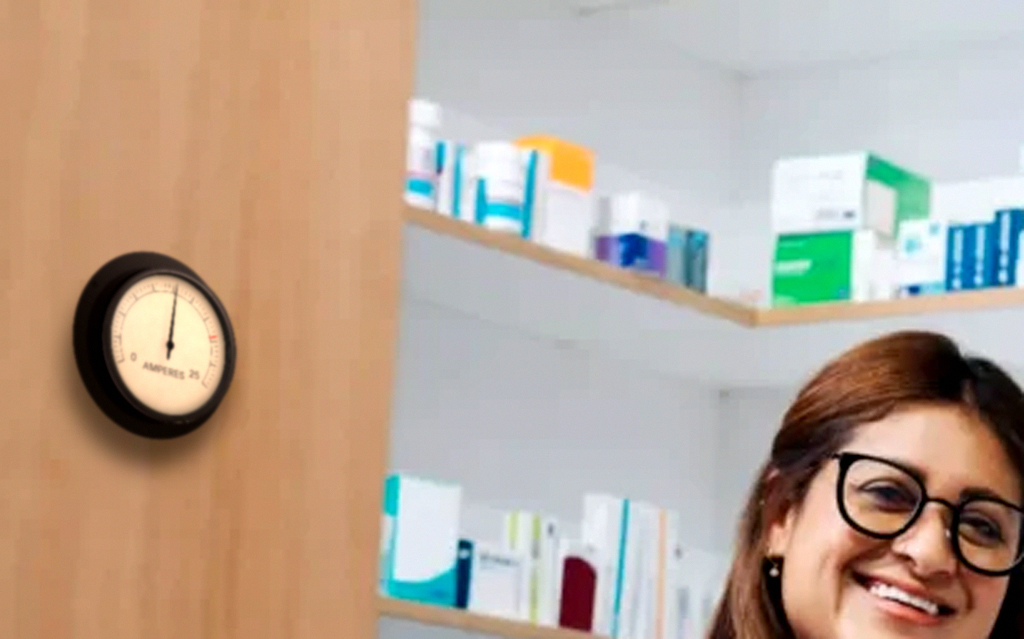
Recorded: 12.5 A
